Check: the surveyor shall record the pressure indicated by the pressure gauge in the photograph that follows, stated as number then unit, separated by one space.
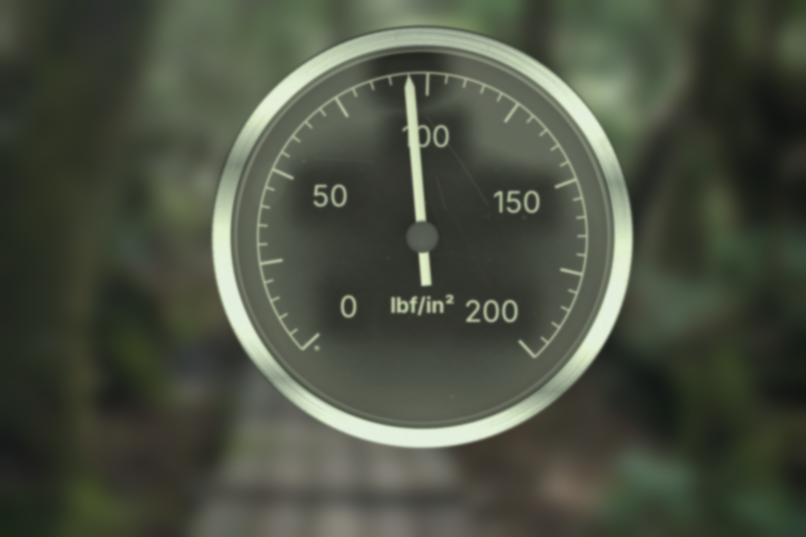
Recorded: 95 psi
